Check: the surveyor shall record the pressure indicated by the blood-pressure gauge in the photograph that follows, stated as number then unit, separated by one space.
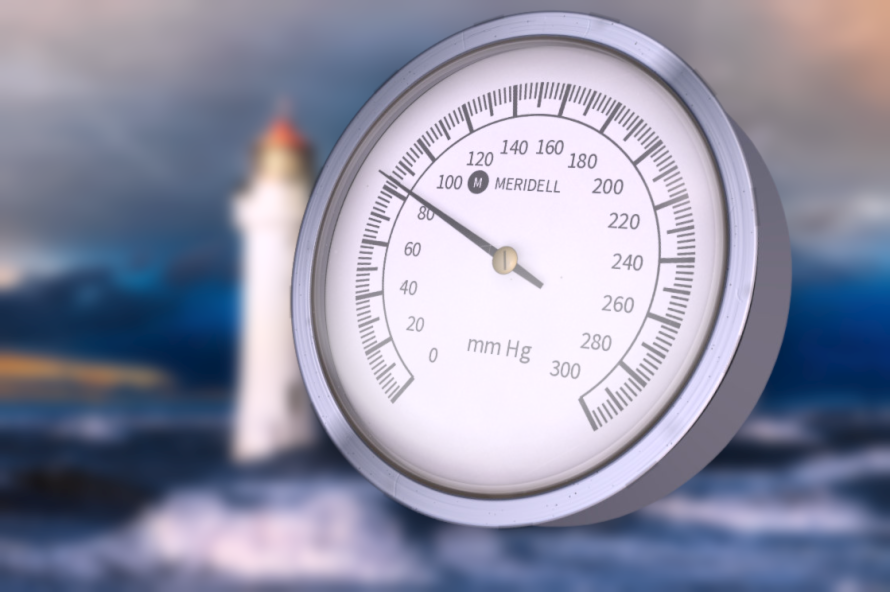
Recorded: 84 mmHg
